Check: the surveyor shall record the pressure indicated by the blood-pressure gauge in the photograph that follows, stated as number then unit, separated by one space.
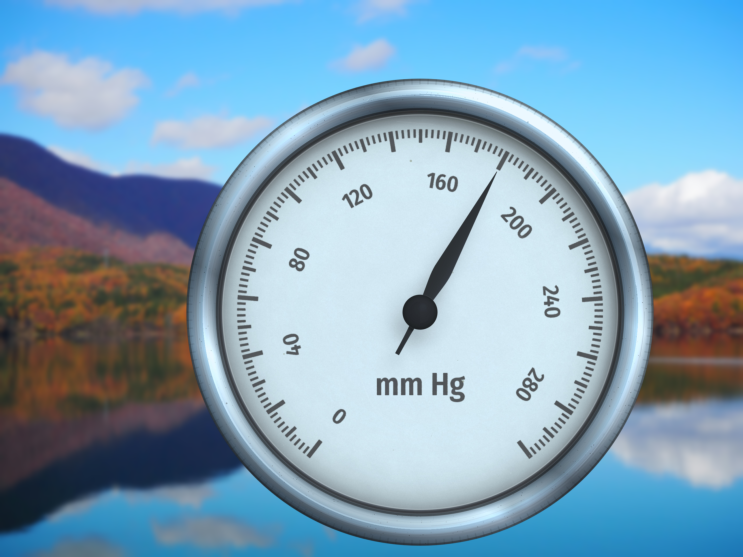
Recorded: 180 mmHg
